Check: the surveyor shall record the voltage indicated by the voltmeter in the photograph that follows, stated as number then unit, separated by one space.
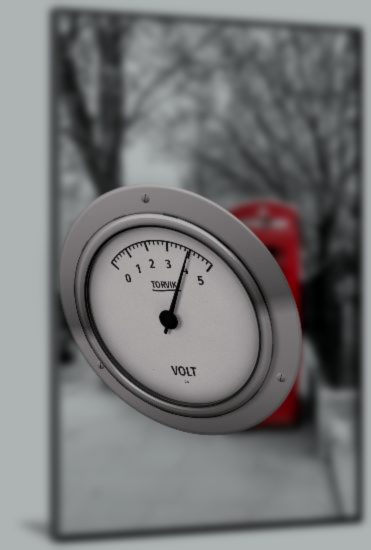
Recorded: 4 V
